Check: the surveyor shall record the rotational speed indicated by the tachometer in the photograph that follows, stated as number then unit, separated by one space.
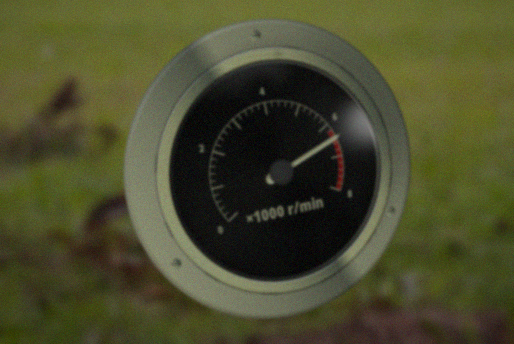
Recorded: 6400 rpm
